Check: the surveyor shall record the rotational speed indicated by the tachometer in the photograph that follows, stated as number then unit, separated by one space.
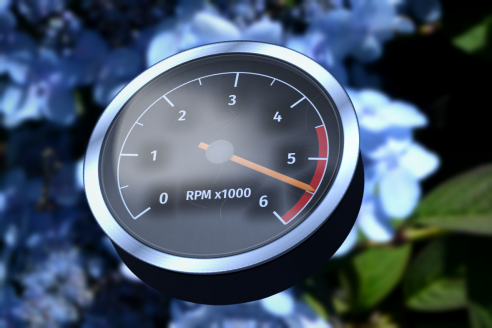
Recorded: 5500 rpm
